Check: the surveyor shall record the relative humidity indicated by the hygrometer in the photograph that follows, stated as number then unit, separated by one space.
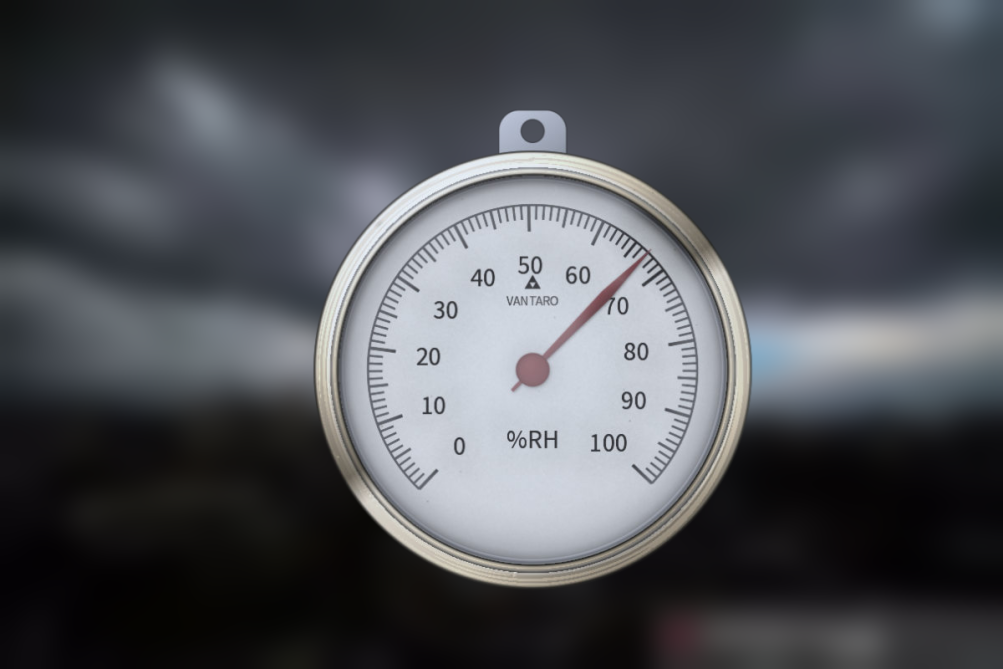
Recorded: 67 %
